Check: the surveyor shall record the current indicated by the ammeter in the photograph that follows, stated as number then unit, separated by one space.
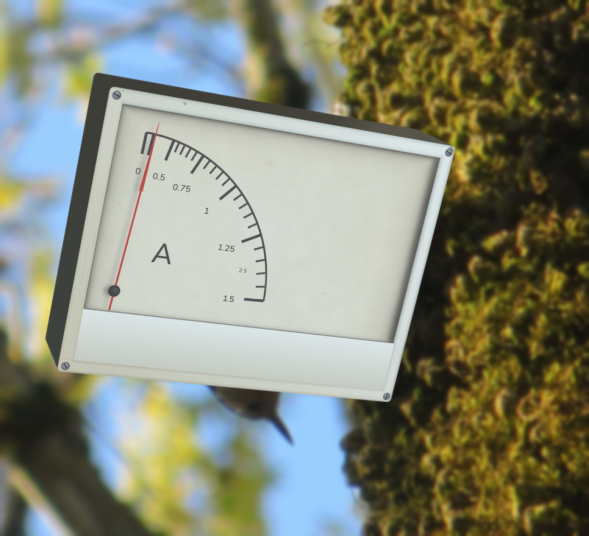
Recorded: 0.25 A
